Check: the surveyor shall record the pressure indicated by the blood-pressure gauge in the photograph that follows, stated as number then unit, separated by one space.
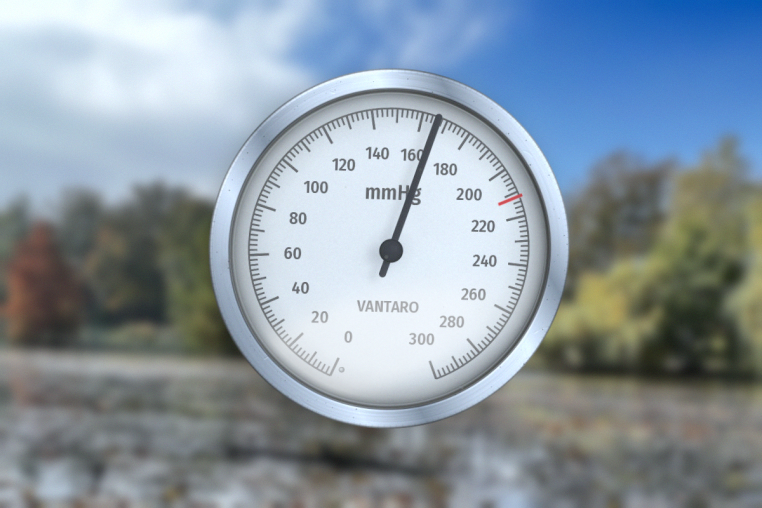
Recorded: 166 mmHg
